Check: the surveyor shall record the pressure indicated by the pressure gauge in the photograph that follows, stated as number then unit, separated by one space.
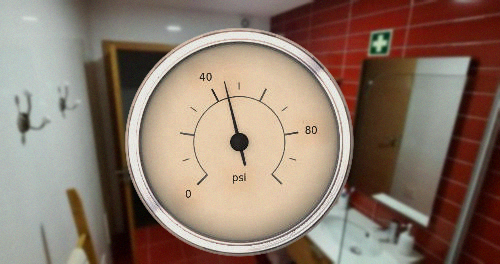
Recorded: 45 psi
